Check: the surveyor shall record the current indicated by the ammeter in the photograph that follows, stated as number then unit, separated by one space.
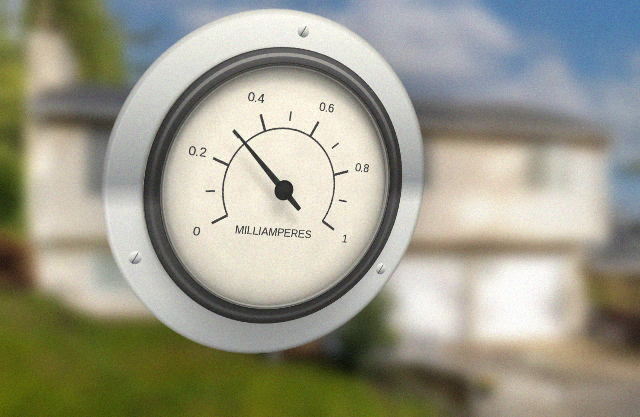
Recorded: 0.3 mA
